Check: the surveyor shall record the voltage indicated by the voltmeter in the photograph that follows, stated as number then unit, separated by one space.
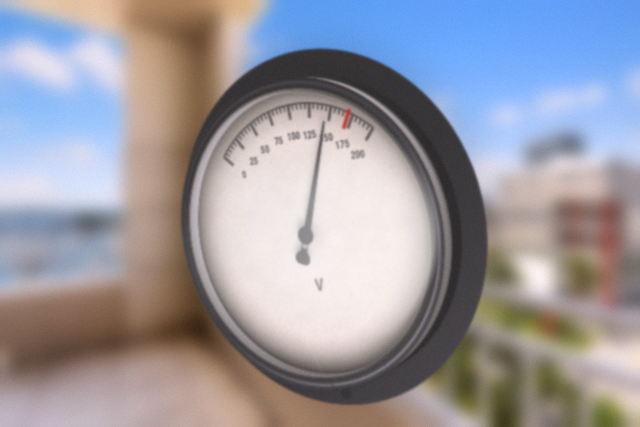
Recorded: 150 V
